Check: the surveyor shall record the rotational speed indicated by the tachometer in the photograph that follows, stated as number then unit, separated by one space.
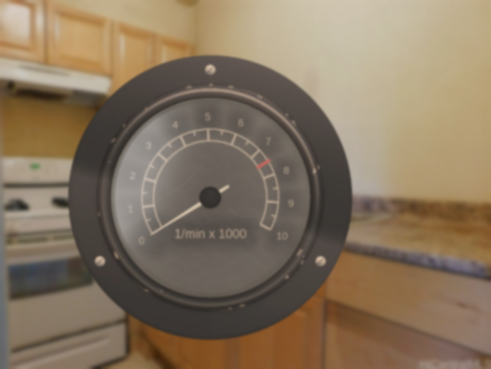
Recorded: 0 rpm
